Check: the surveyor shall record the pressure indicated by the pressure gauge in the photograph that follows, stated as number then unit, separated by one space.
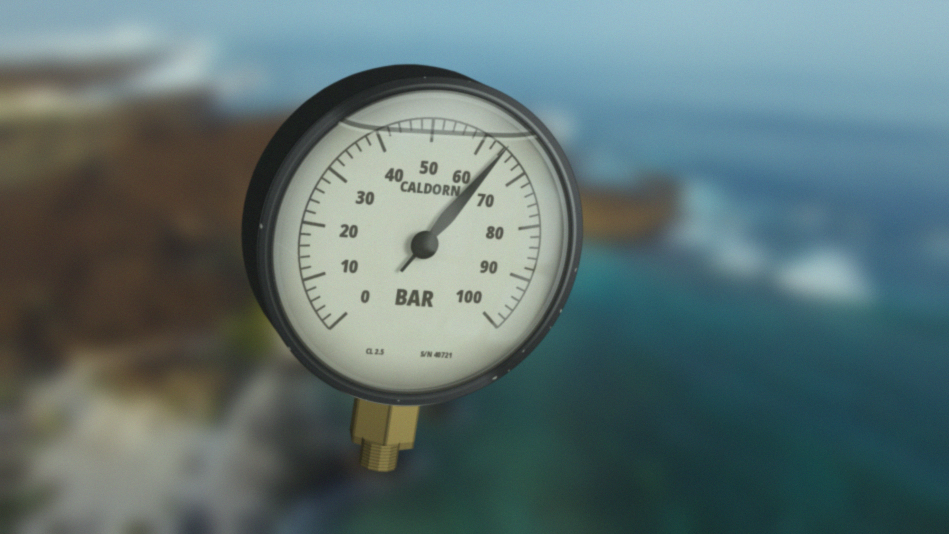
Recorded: 64 bar
